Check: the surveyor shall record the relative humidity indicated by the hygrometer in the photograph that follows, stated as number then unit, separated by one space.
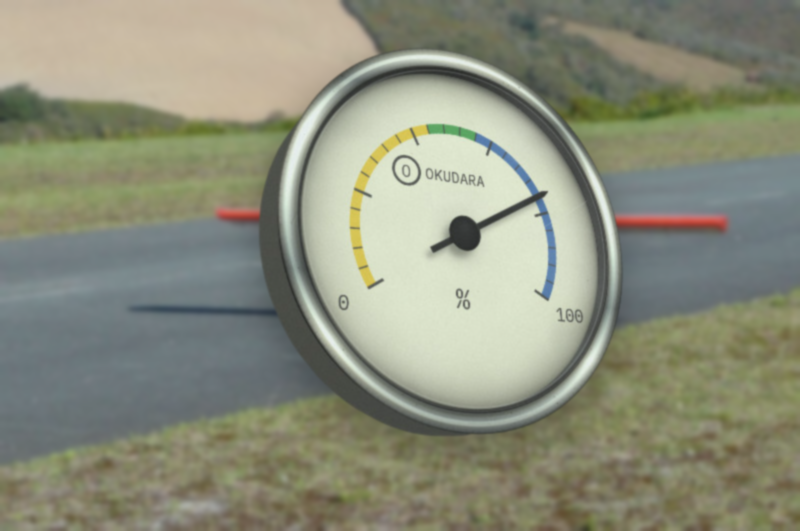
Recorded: 76 %
